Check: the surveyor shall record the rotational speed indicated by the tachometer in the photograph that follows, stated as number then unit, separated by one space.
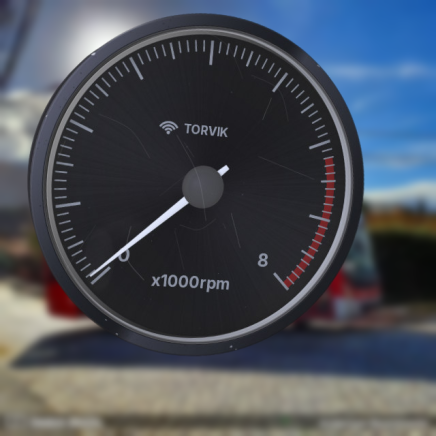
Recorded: 100 rpm
